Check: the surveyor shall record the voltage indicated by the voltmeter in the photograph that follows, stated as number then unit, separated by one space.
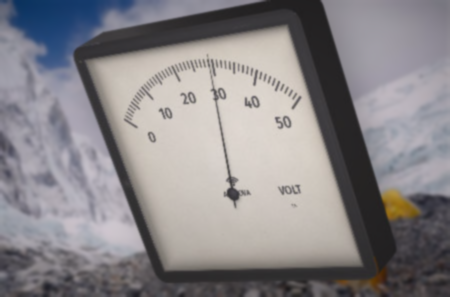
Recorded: 30 V
